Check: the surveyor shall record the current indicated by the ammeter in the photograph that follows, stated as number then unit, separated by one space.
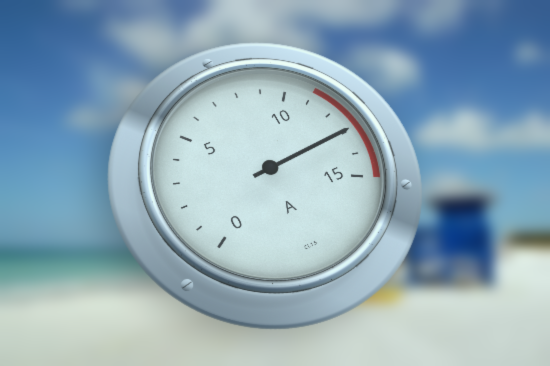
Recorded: 13 A
